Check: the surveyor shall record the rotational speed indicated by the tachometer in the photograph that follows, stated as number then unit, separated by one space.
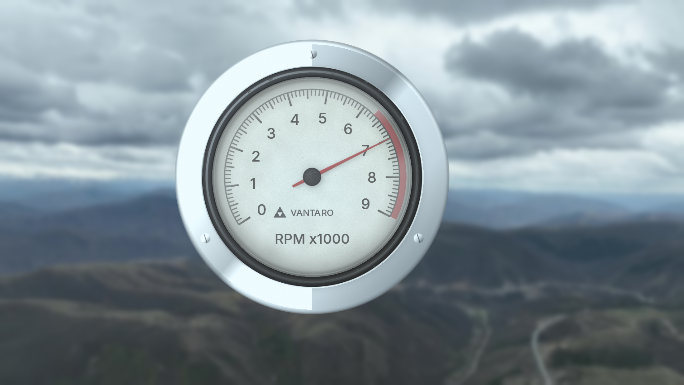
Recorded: 7000 rpm
